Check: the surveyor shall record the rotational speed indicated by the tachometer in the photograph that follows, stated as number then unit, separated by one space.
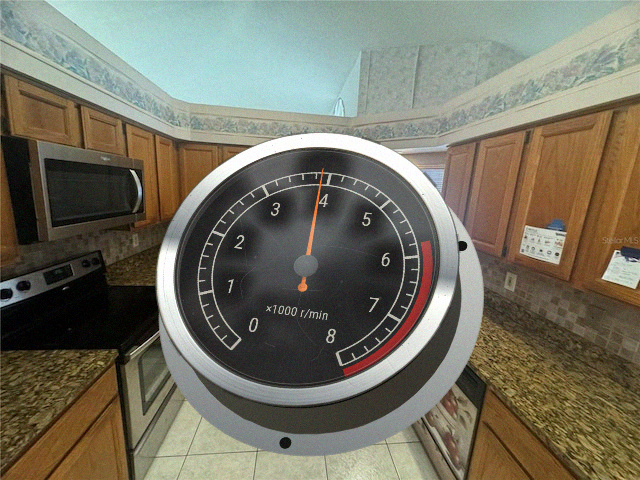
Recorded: 3900 rpm
